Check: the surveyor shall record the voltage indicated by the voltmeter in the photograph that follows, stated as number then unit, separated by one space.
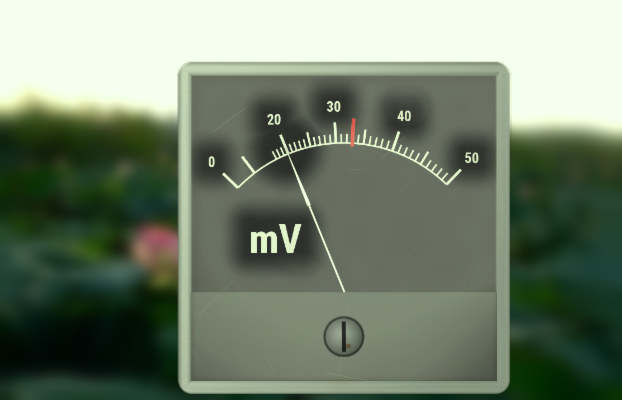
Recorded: 20 mV
